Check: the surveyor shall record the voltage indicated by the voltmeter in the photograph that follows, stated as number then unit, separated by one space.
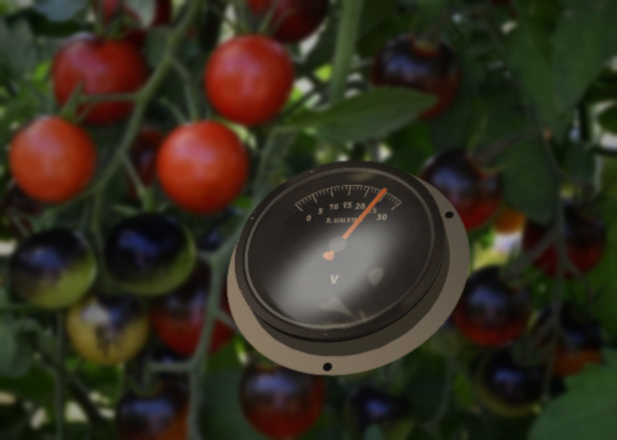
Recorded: 25 V
